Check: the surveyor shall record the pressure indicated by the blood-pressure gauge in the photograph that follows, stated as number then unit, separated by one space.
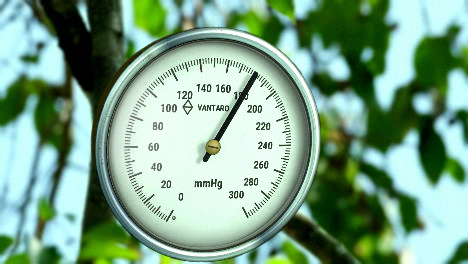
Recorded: 180 mmHg
